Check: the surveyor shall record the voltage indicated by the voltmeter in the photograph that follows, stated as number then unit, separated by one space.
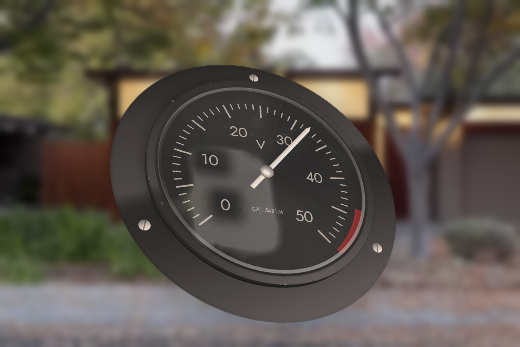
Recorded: 32 V
